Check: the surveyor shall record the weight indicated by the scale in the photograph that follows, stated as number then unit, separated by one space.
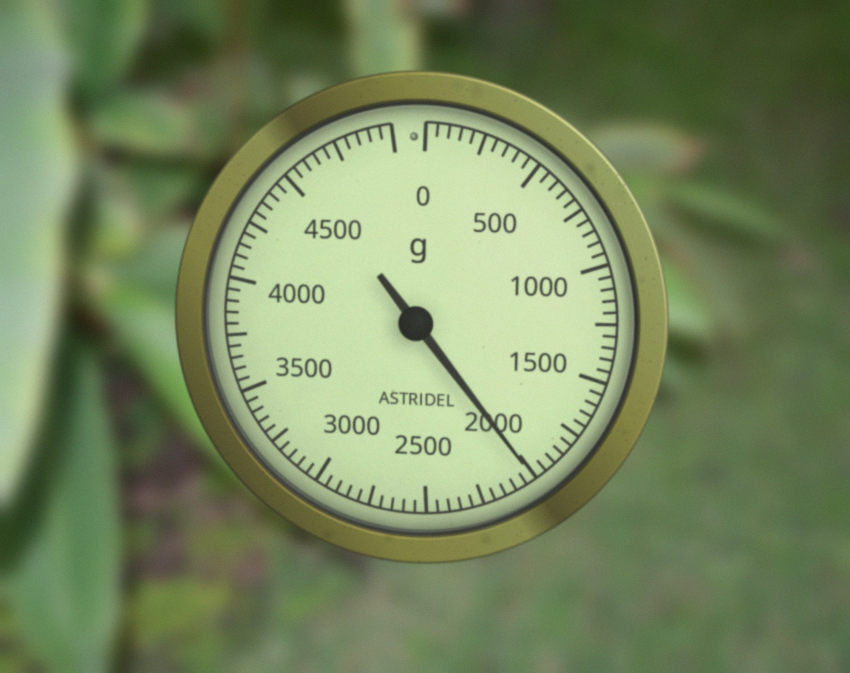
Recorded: 2000 g
